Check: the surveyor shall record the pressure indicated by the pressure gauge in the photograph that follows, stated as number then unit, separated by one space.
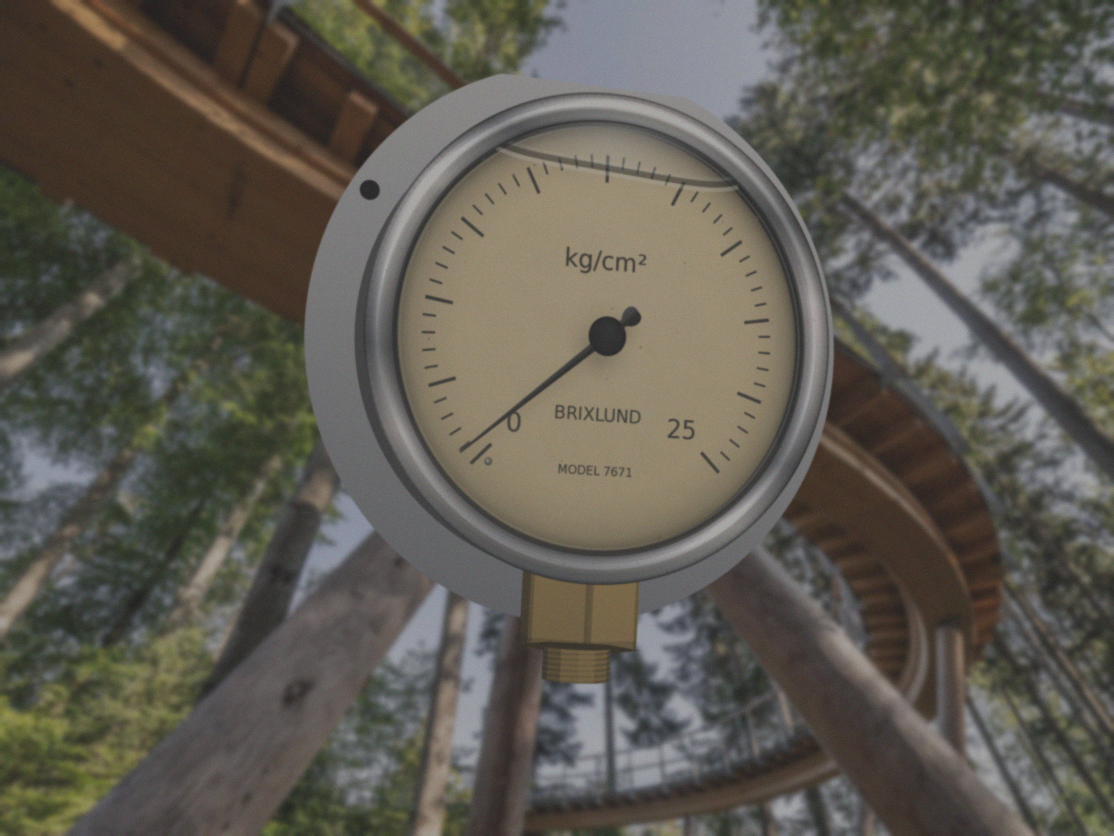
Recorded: 0.5 kg/cm²
